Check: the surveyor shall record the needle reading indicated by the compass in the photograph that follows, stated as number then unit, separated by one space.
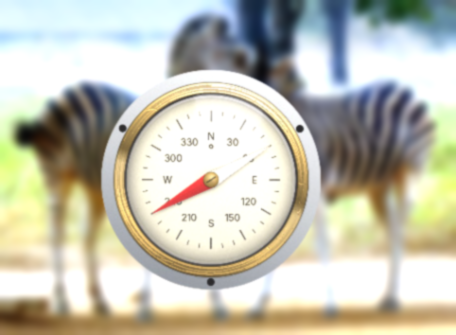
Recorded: 240 °
